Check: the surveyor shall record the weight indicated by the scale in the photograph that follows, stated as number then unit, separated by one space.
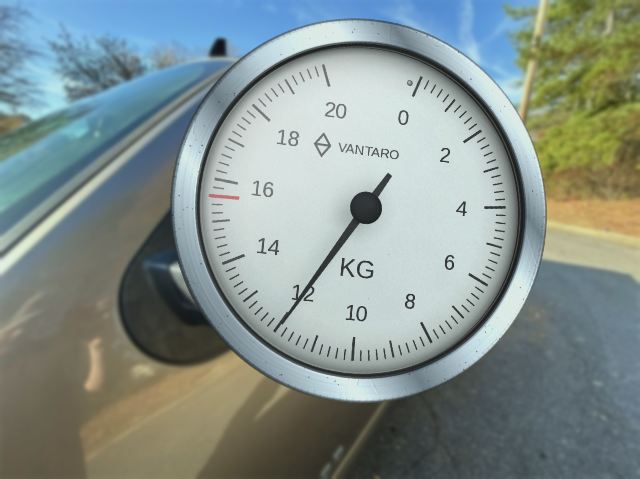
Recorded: 12 kg
